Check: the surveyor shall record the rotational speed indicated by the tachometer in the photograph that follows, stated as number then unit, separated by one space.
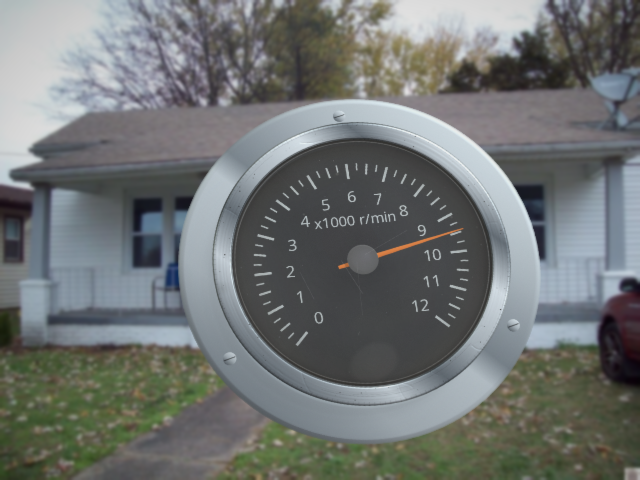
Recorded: 9500 rpm
